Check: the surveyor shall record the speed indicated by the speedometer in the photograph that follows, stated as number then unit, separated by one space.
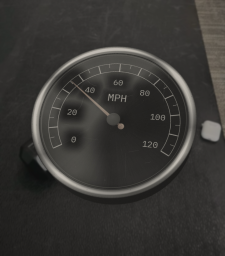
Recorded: 35 mph
